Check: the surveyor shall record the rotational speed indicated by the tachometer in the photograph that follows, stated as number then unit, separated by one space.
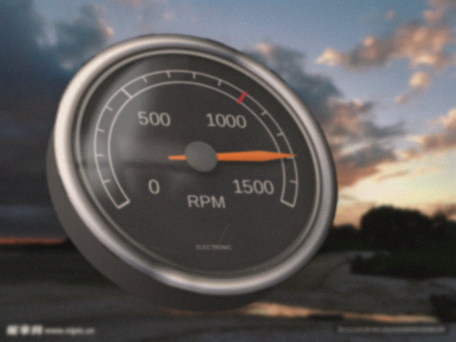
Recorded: 1300 rpm
